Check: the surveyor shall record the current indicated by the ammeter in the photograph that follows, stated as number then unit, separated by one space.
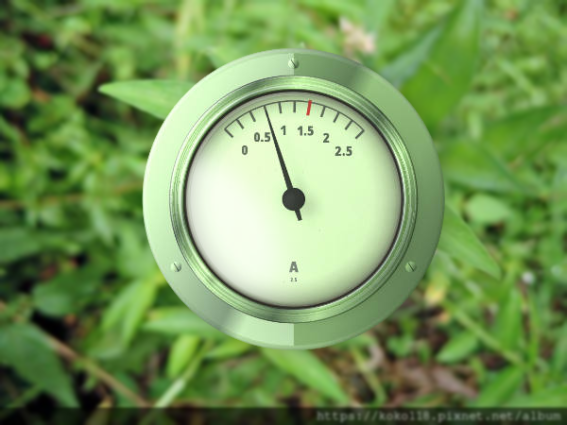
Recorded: 0.75 A
